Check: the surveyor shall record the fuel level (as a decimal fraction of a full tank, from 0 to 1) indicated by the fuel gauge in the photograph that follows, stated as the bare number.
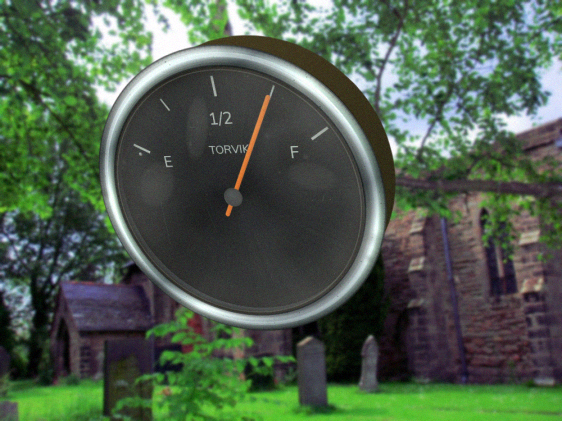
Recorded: 0.75
